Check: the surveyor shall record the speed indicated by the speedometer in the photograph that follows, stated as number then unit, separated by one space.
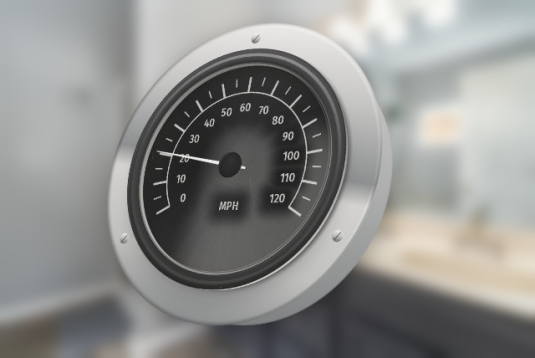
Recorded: 20 mph
